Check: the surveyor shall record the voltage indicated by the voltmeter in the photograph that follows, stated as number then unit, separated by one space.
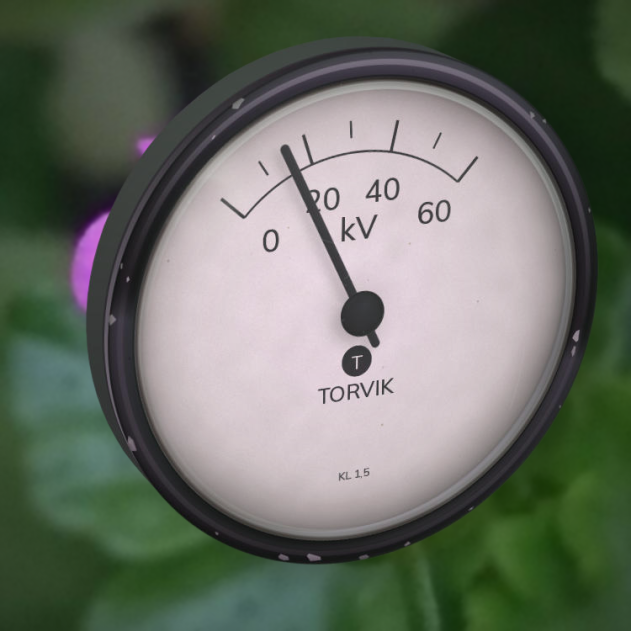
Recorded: 15 kV
